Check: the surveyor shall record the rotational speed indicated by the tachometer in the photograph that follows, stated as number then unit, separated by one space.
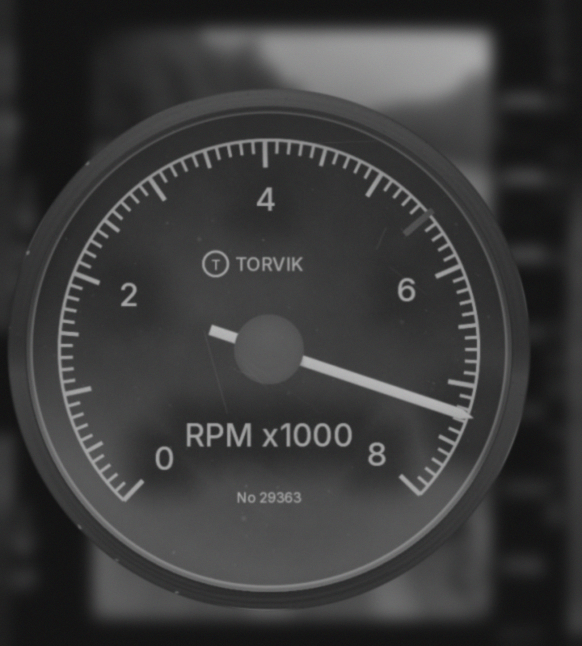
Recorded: 7250 rpm
